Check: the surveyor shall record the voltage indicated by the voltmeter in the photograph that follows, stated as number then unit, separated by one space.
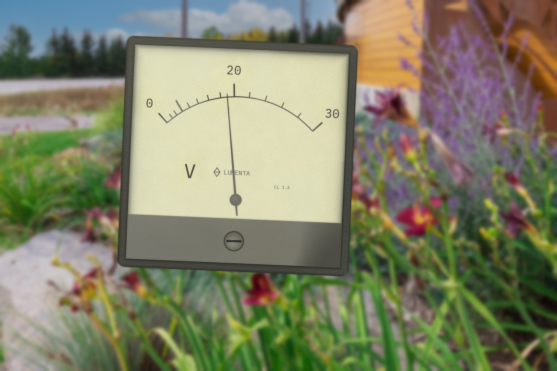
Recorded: 19 V
